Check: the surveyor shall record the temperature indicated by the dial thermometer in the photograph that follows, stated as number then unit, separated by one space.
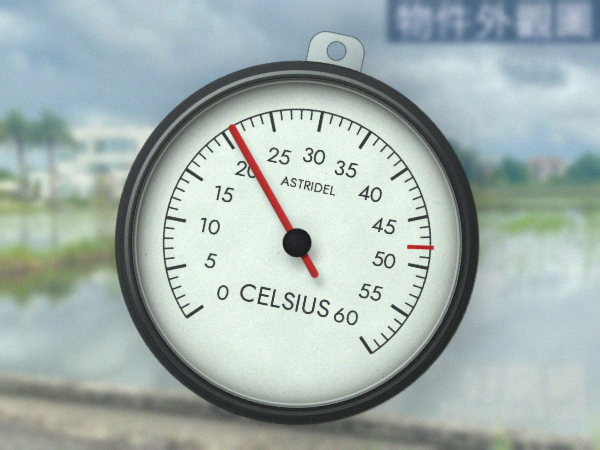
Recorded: 21 °C
